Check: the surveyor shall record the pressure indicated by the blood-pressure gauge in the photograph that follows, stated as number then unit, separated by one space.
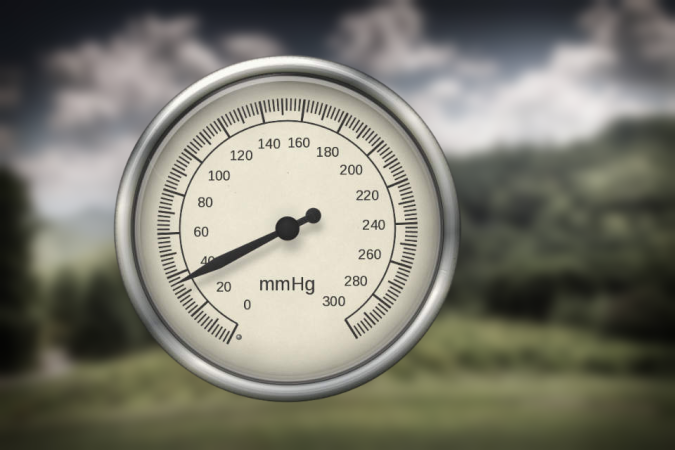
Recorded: 36 mmHg
